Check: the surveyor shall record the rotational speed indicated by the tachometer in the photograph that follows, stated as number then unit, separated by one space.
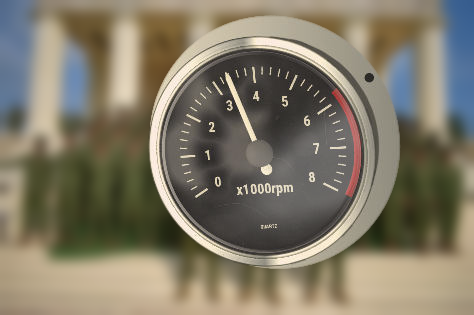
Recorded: 3400 rpm
